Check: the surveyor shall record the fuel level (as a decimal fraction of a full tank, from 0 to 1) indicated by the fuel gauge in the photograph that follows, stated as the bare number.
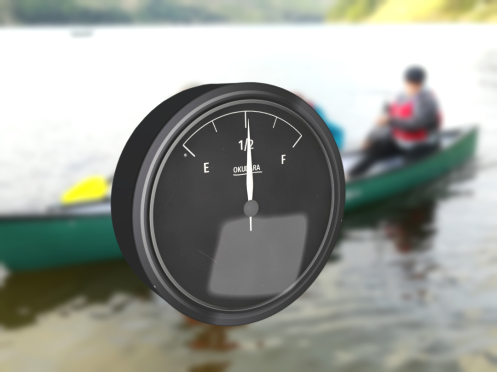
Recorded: 0.5
